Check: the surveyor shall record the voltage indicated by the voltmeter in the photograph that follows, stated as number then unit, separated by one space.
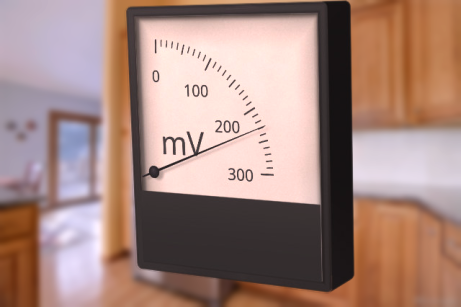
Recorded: 230 mV
